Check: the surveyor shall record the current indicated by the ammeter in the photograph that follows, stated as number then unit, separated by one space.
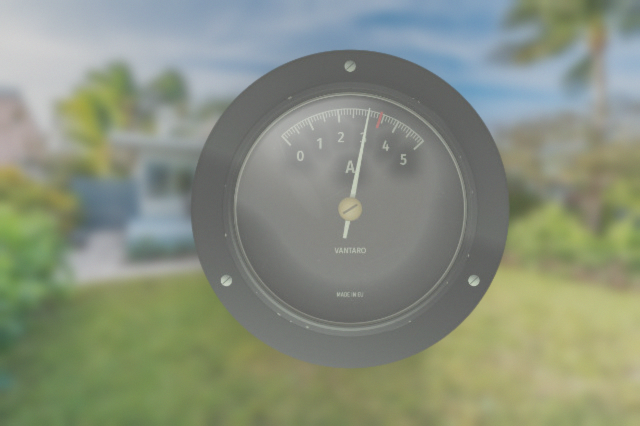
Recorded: 3 A
